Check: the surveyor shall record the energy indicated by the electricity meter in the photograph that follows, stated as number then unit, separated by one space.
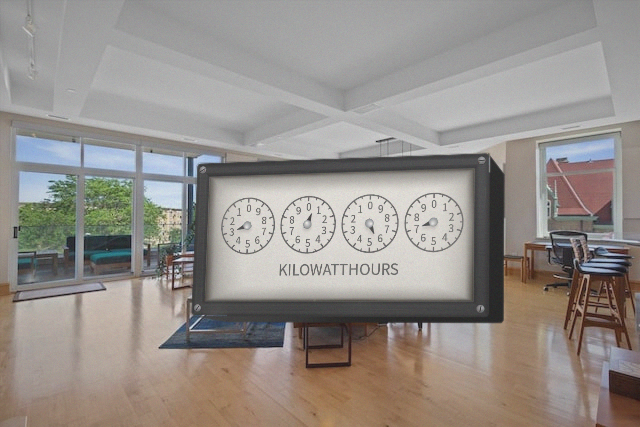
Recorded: 3057 kWh
